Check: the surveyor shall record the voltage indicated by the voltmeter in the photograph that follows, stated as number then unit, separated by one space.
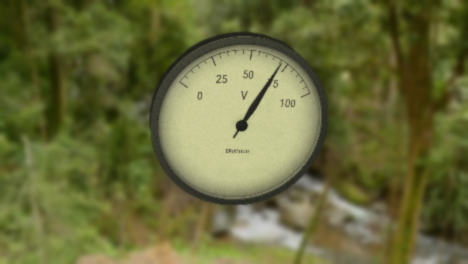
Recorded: 70 V
